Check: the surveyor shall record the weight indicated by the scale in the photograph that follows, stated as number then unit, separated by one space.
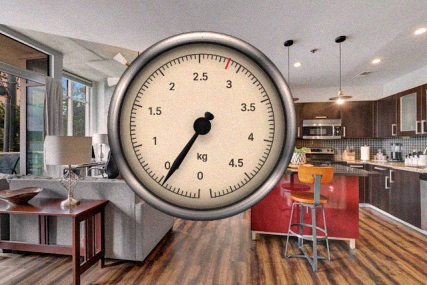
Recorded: 0.45 kg
